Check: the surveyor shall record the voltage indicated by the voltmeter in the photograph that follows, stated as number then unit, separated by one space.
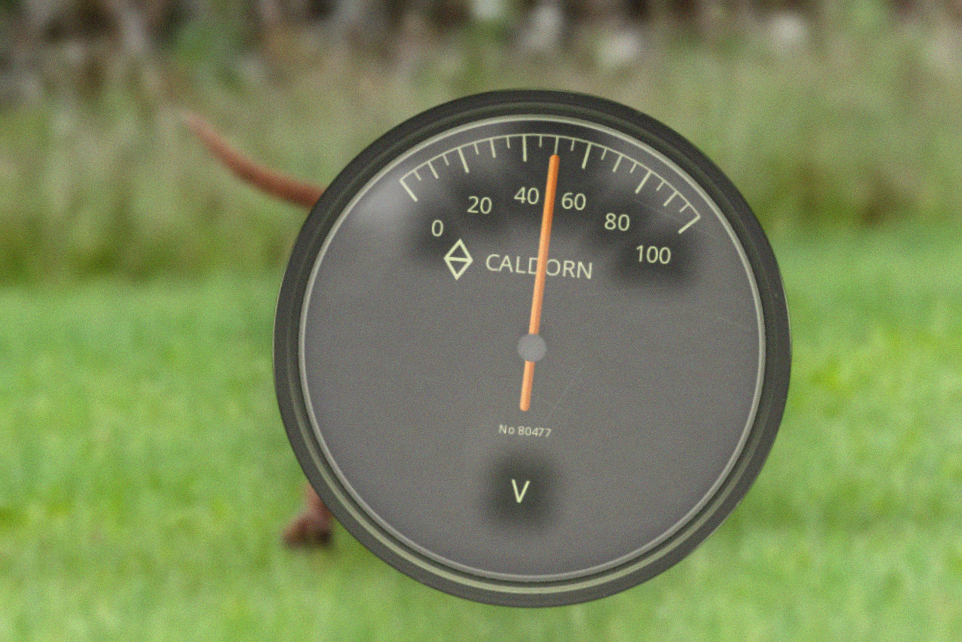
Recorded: 50 V
